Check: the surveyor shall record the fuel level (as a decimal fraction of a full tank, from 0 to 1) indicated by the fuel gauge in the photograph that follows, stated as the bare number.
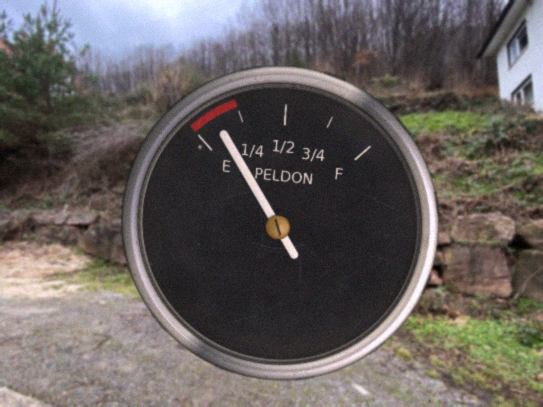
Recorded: 0.125
